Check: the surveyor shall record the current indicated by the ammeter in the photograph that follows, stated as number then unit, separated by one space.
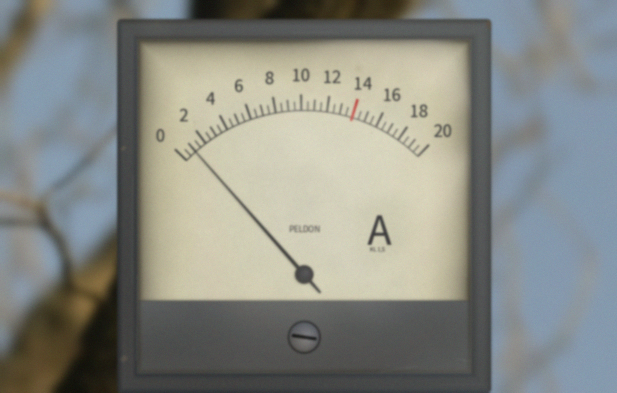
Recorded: 1 A
